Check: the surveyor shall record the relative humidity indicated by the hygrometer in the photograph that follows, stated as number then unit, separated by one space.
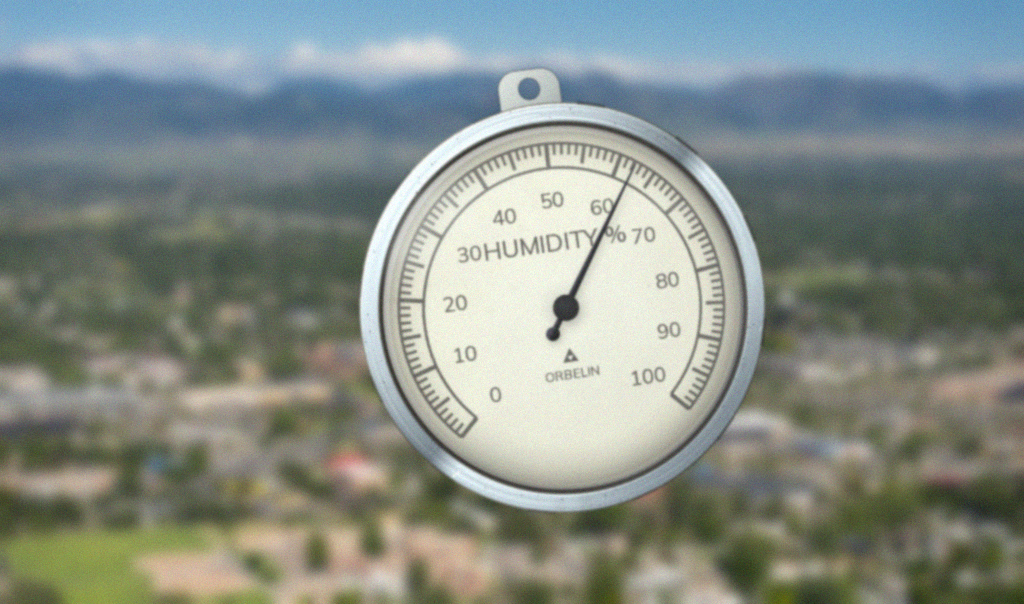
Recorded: 62 %
